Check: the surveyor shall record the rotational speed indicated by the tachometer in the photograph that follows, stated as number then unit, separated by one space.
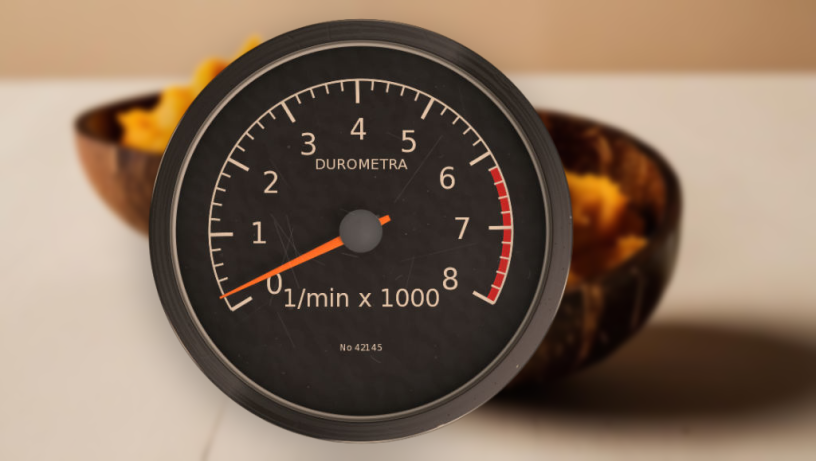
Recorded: 200 rpm
